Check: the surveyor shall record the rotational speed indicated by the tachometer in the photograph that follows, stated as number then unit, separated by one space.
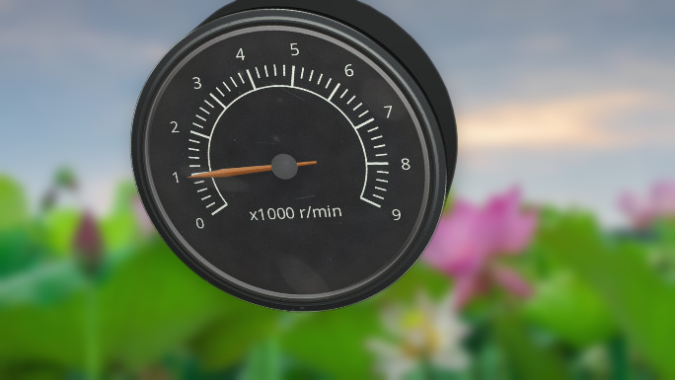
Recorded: 1000 rpm
